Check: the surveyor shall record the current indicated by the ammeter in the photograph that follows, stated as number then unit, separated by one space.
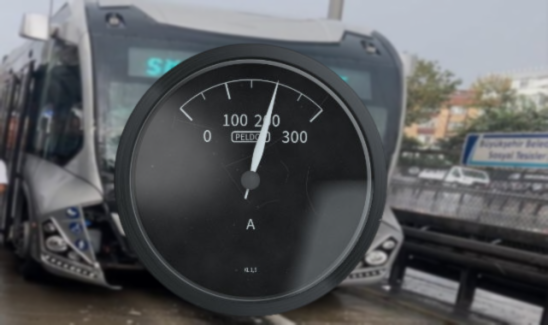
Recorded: 200 A
